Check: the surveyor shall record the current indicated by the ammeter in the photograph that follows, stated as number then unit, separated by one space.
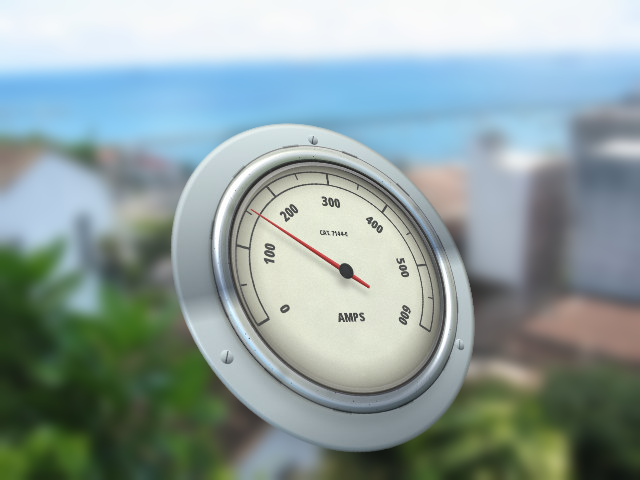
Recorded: 150 A
